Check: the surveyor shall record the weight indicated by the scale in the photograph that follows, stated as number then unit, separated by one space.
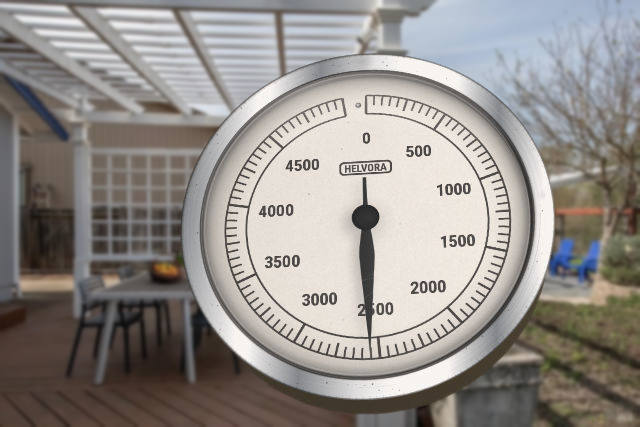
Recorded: 2550 g
